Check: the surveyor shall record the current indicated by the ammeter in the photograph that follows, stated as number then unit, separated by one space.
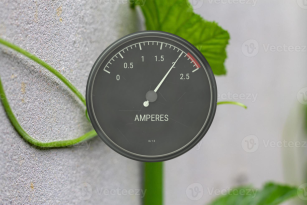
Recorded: 2 A
